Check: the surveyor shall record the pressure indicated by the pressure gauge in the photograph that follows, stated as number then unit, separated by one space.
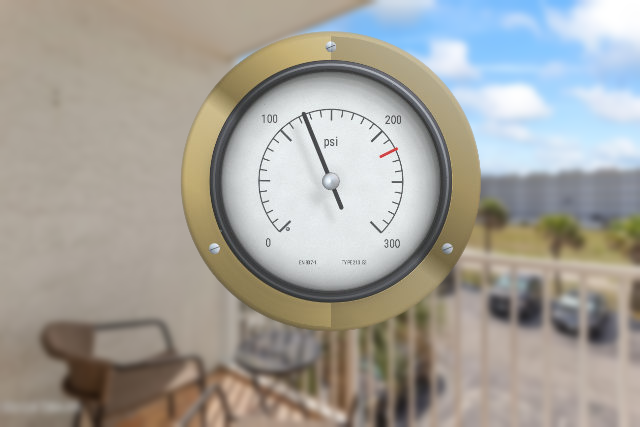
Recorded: 125 psi
